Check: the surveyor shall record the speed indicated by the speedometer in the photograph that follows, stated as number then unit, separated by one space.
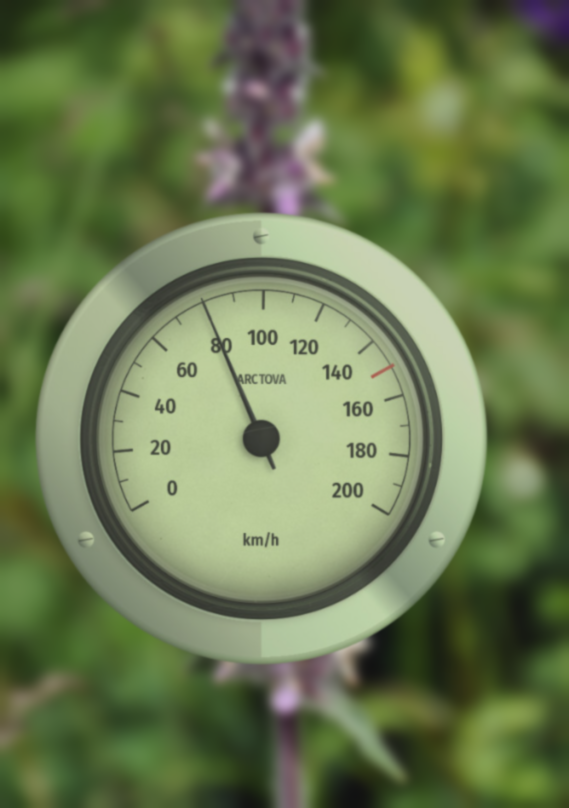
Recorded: 80 km/h
